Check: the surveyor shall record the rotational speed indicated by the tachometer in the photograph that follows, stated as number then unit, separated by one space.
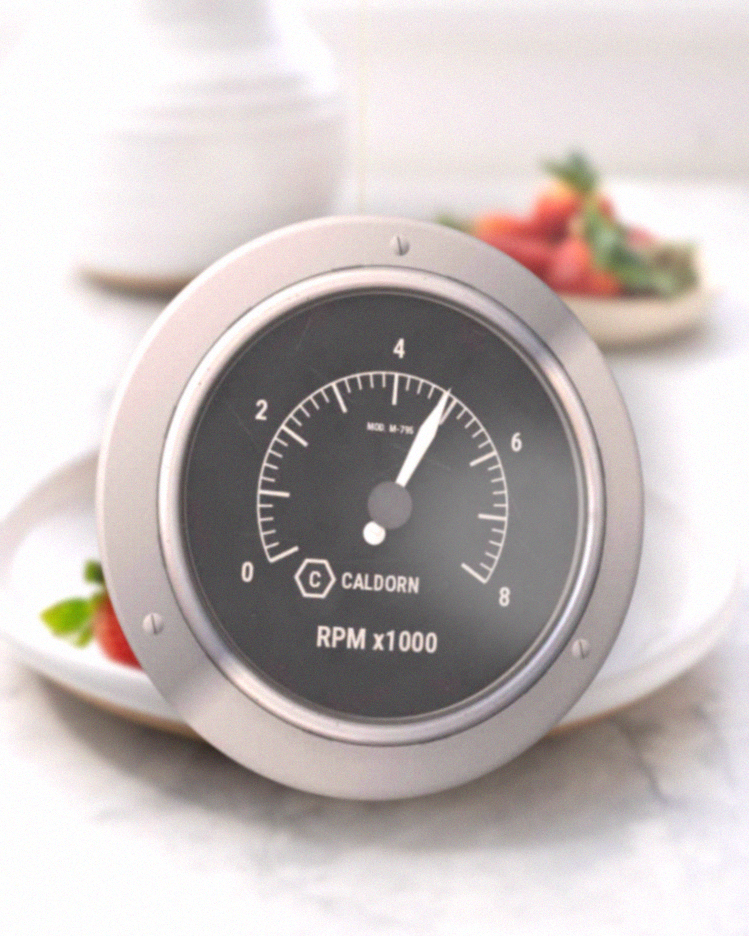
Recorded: 4800 rpm
